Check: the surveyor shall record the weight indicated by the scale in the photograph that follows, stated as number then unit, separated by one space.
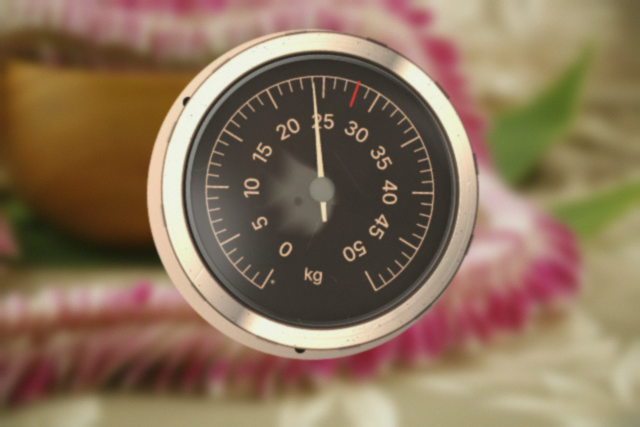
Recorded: 24 kg
